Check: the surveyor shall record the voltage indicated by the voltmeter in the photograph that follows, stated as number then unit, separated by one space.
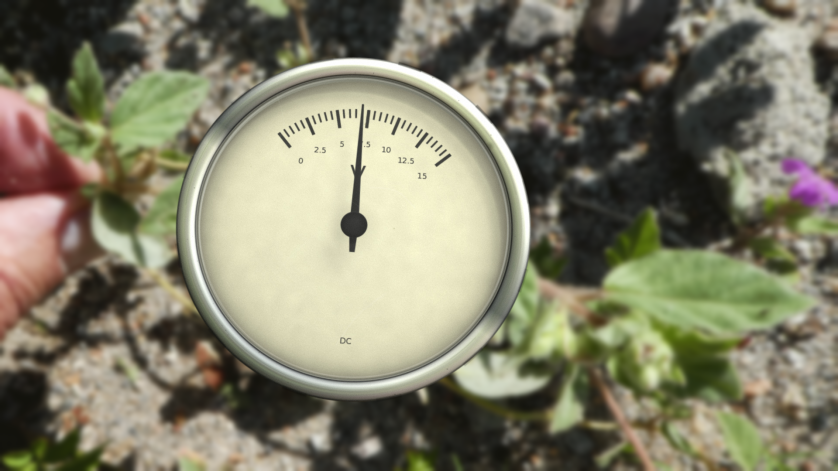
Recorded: 7 V
